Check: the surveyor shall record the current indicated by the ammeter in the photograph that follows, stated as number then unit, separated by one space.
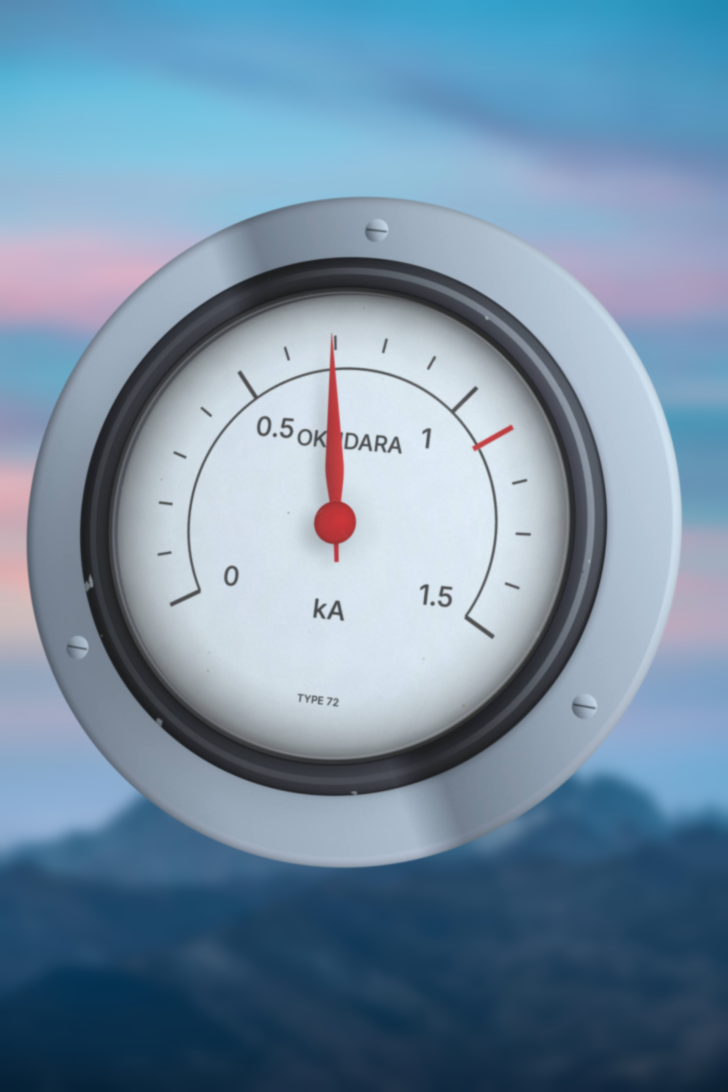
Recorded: 0.7 kA
